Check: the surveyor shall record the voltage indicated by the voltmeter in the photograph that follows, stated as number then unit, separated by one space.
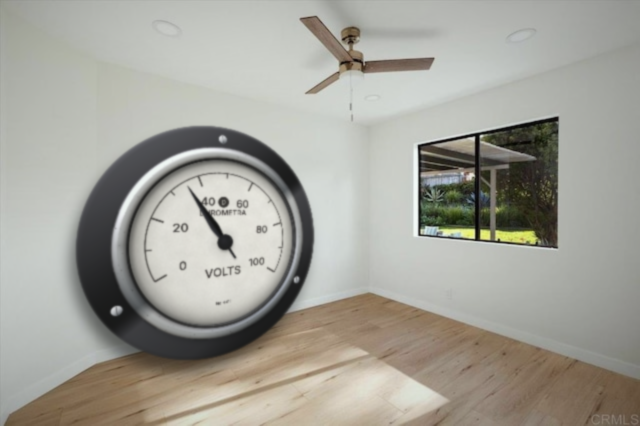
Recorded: 35 V
